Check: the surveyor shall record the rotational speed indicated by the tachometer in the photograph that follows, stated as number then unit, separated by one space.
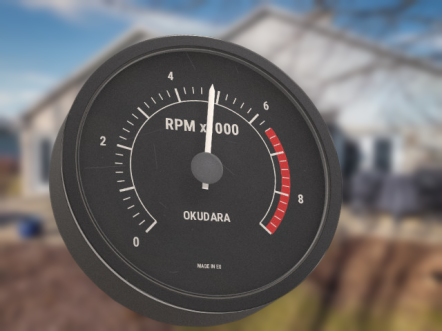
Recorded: 4800 rpm
